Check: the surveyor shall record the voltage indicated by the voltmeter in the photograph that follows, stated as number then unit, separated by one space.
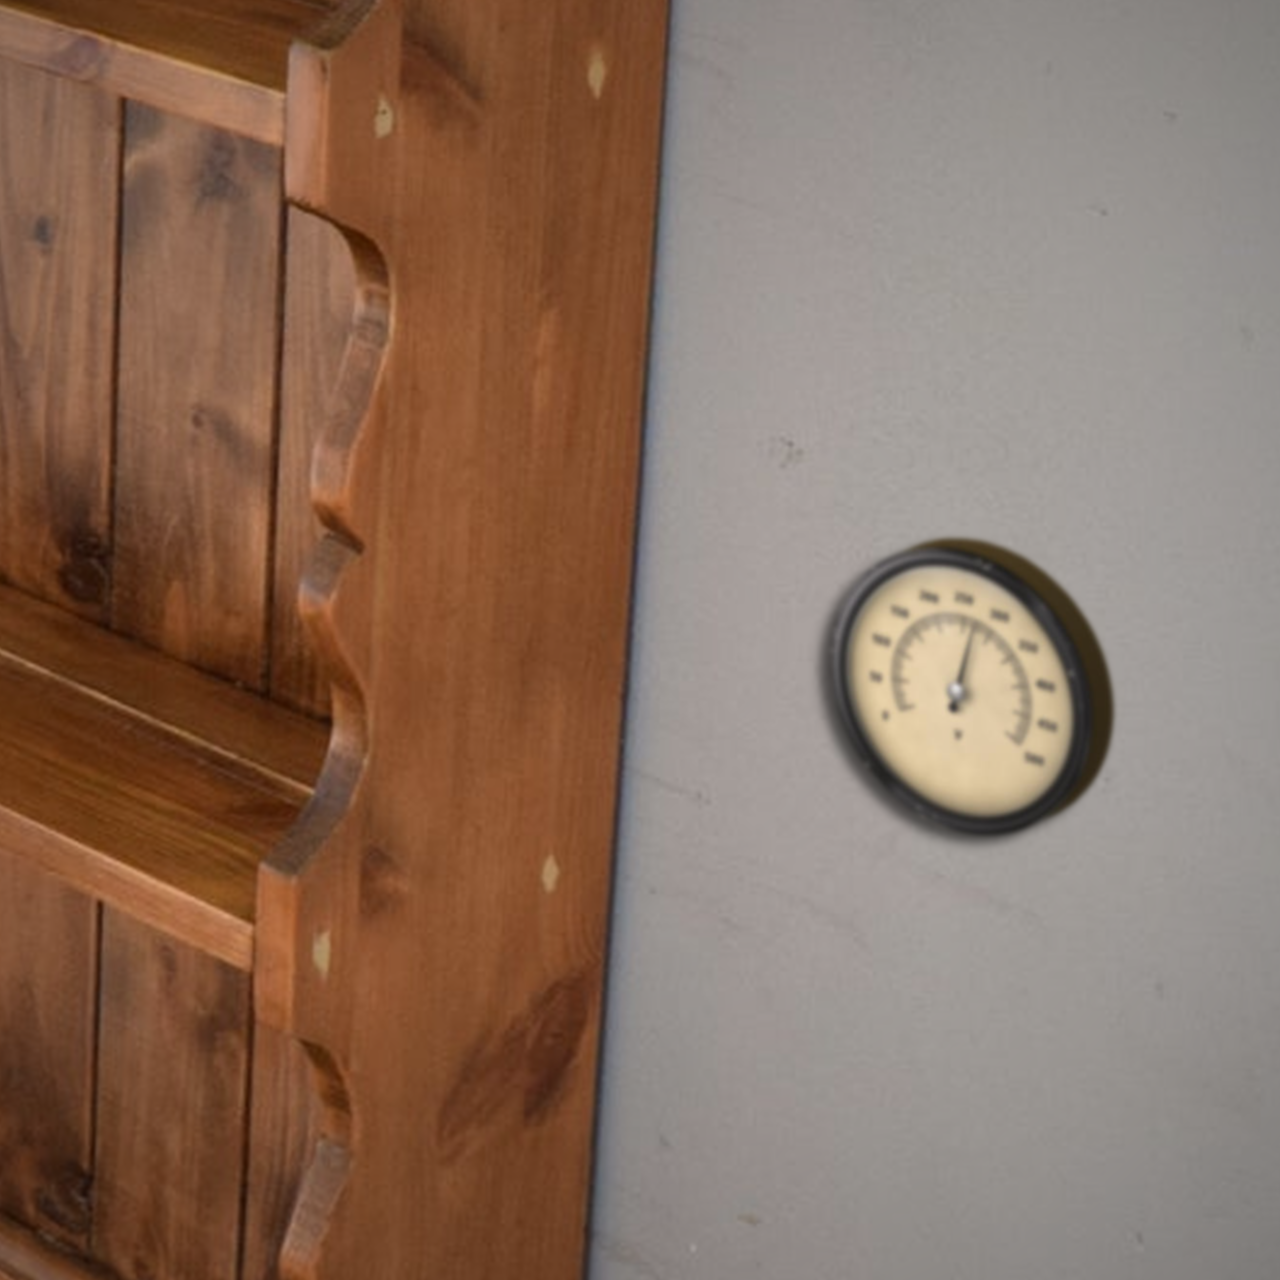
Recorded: 275 V
